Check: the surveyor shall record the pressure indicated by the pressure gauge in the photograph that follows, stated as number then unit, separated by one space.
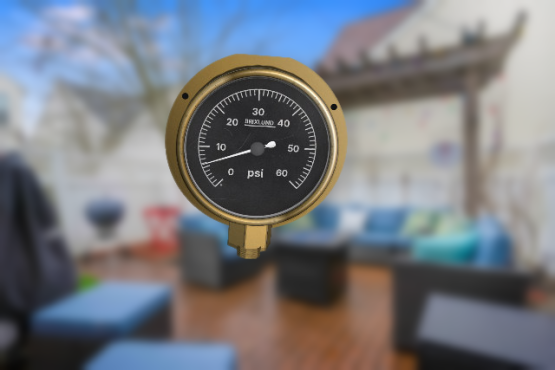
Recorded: 6 psi
